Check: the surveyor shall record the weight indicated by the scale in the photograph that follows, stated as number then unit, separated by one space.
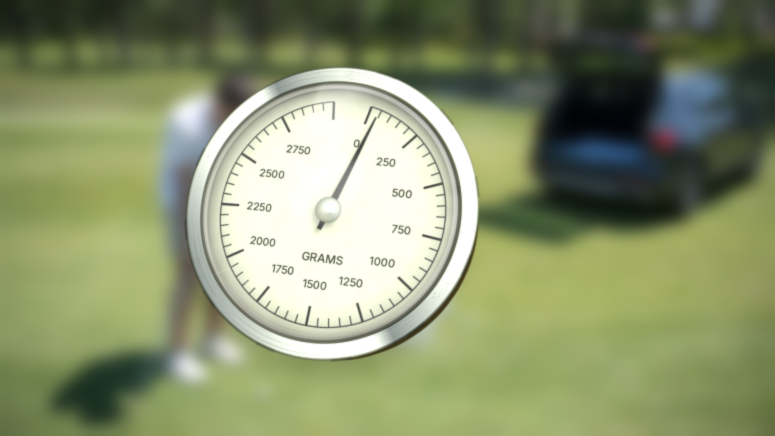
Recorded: 50 g
